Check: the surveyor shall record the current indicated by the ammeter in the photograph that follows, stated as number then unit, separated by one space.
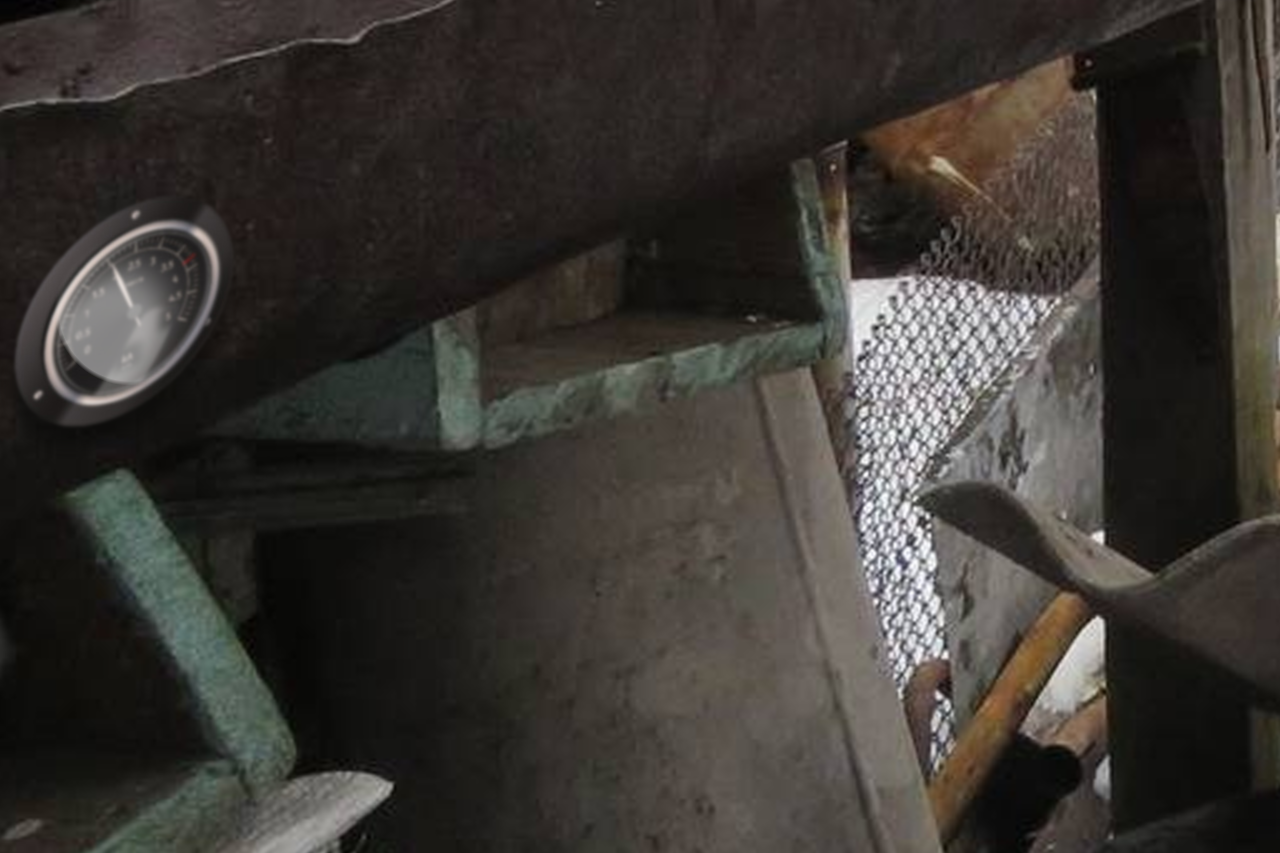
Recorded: 2 kA
